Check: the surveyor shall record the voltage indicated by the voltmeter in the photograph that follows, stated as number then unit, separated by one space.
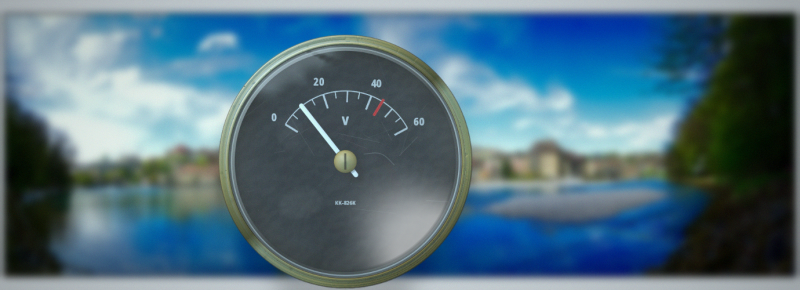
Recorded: 10 V
